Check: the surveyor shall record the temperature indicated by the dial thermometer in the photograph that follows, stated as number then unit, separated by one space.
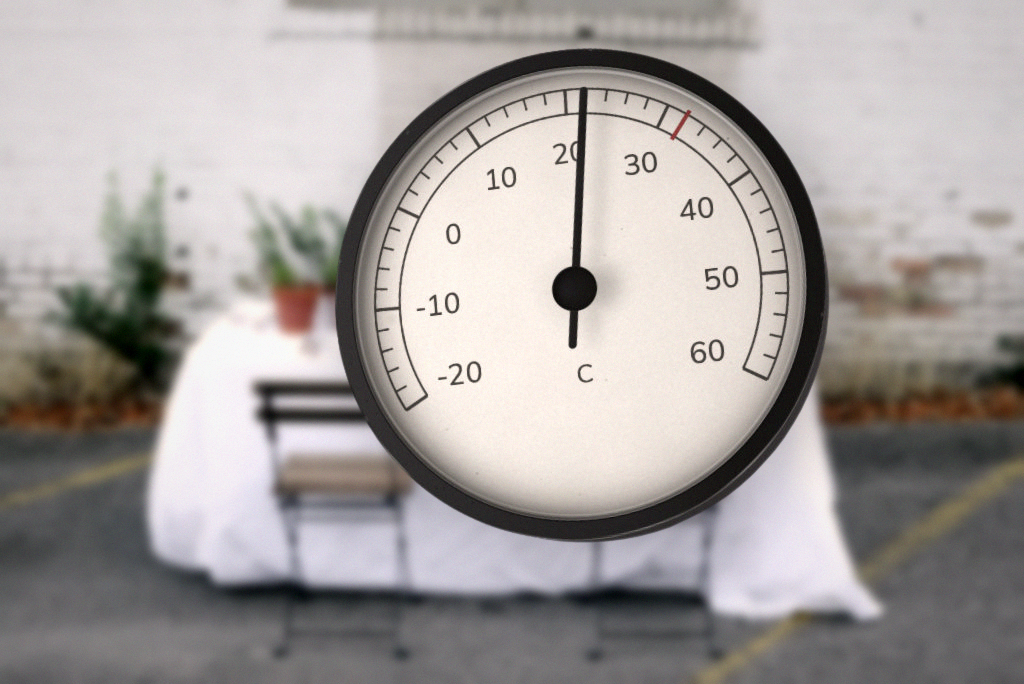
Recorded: 22 °C
